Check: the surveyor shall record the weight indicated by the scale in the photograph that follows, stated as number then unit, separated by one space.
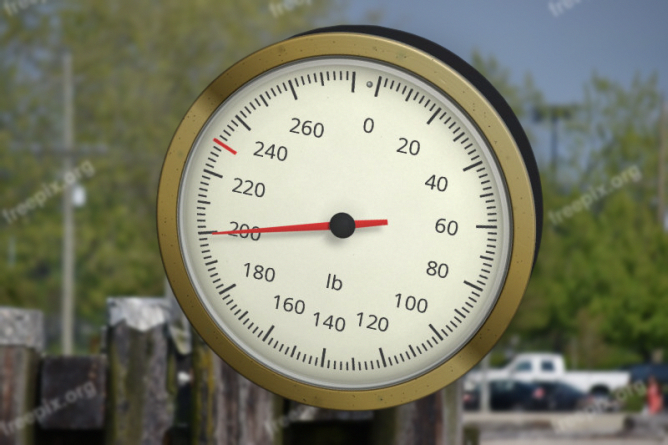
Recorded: 200 lb
